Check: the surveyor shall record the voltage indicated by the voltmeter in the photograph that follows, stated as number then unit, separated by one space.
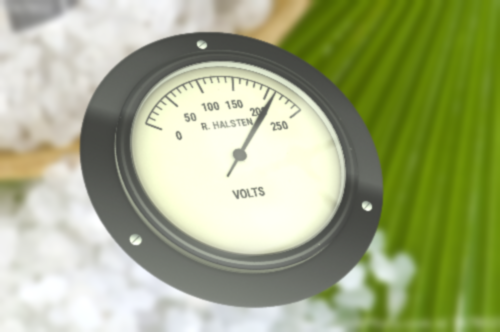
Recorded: 210 V
